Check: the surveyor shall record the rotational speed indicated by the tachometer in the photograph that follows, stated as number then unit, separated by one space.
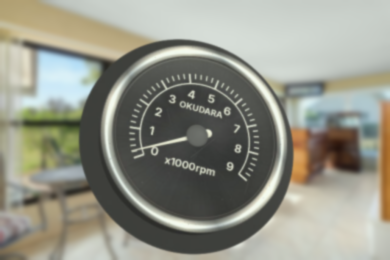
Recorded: 200 rpm
